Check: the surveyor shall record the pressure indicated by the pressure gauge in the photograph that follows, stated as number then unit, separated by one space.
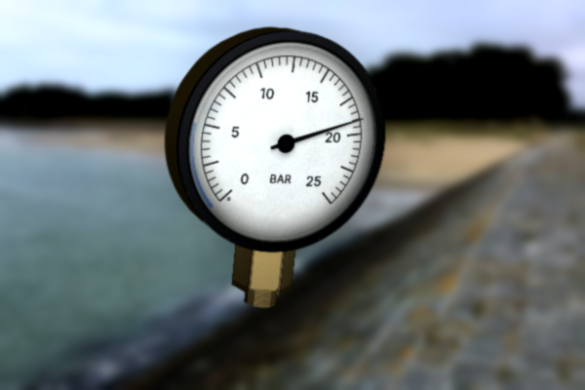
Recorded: 19 bar
